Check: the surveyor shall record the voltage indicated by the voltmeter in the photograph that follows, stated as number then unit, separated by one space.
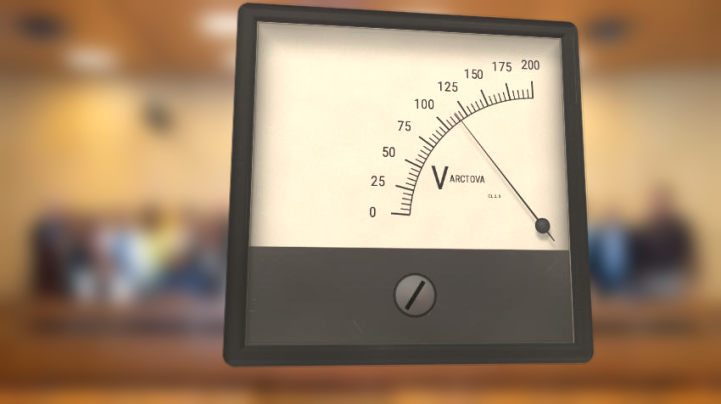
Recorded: 115 V
